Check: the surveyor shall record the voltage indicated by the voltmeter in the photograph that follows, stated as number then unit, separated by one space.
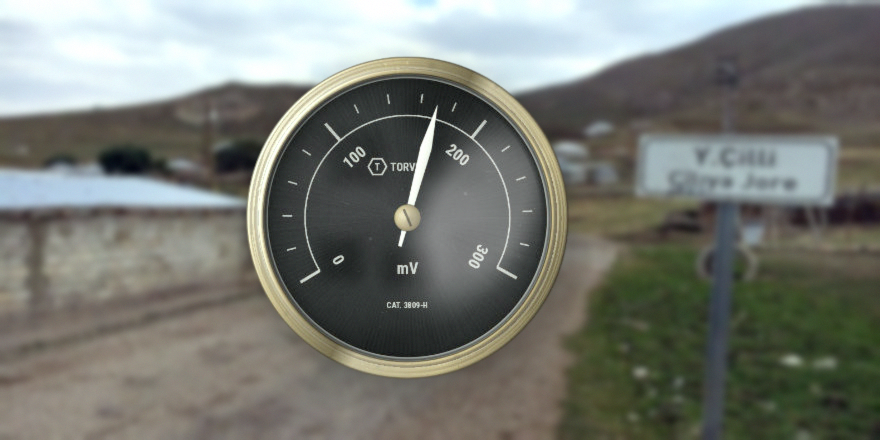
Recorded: 170 mV
